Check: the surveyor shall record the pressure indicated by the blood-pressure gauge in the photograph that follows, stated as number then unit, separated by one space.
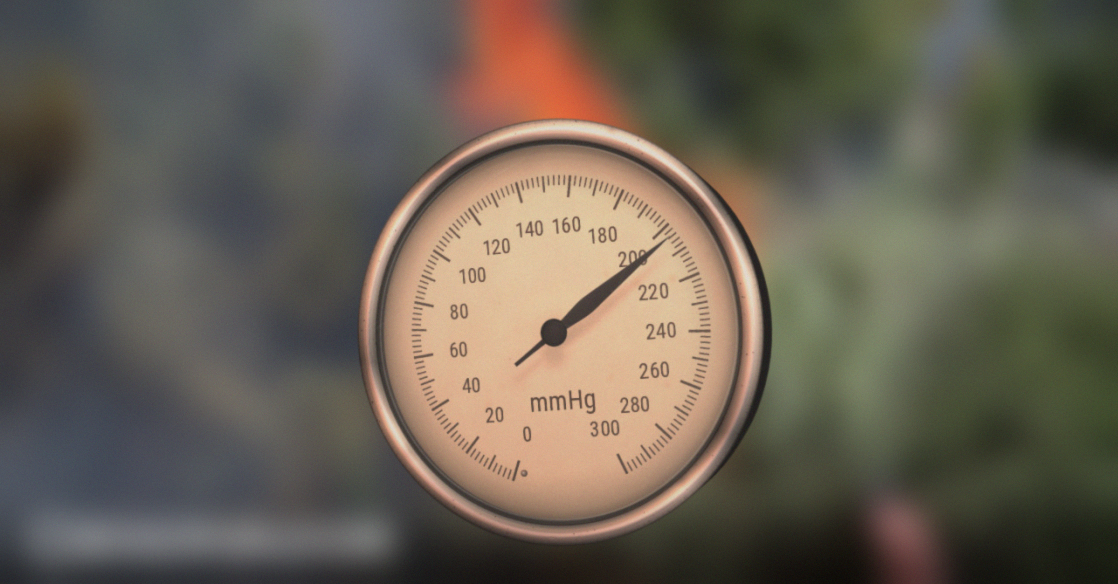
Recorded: 204 mmHg
